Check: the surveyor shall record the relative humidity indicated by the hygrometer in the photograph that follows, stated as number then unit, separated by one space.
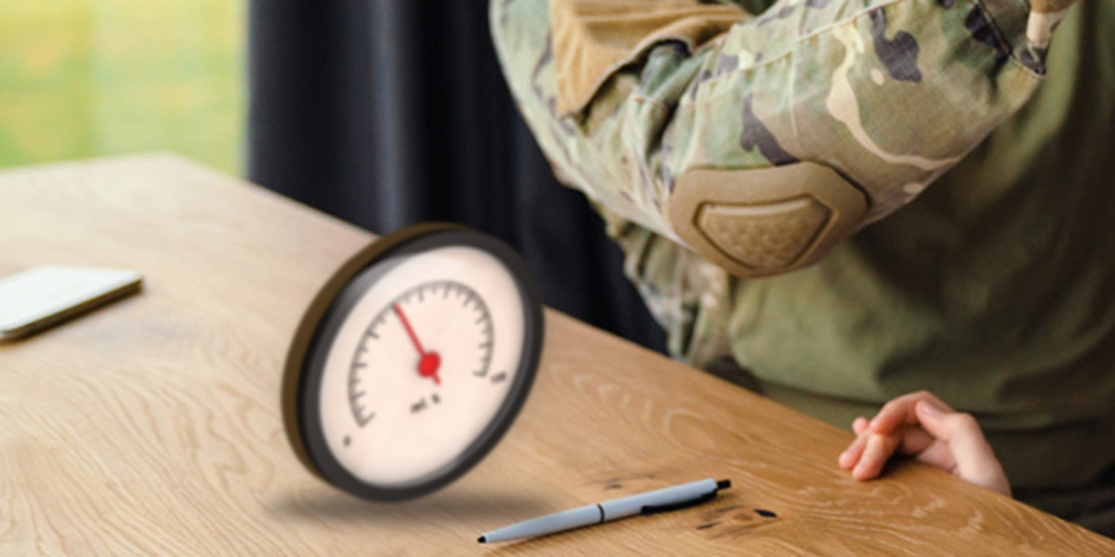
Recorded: 40 %
